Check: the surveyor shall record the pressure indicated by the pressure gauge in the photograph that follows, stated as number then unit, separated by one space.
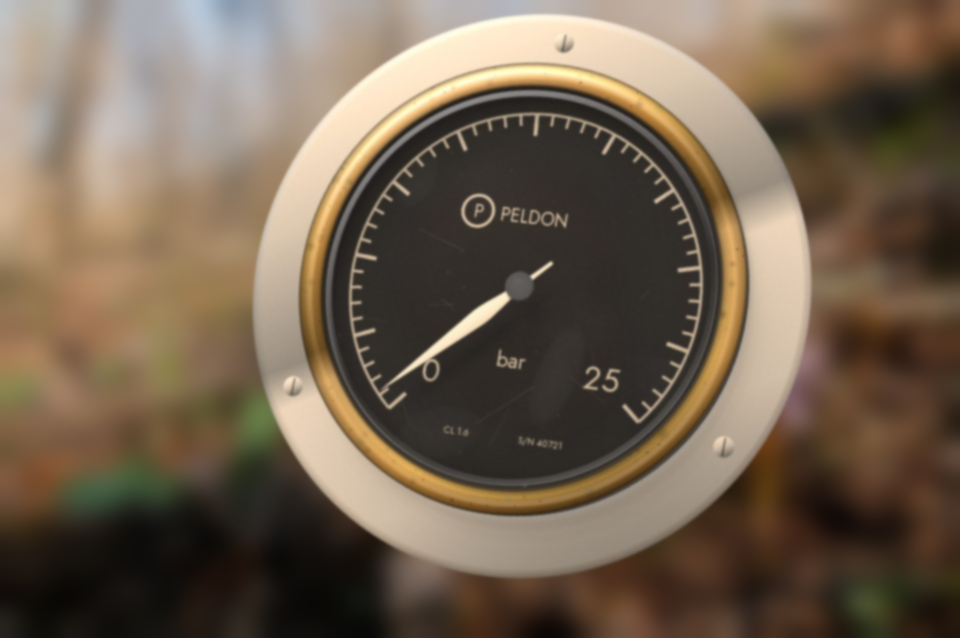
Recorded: 0.5 bar
